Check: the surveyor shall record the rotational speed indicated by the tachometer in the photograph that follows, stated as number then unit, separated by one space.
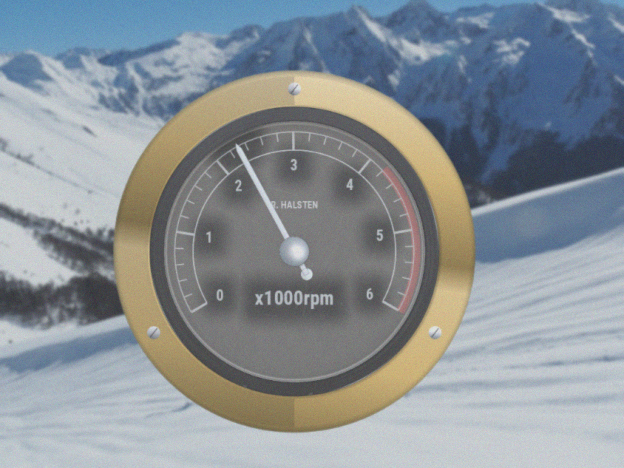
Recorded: 2300 rpm
